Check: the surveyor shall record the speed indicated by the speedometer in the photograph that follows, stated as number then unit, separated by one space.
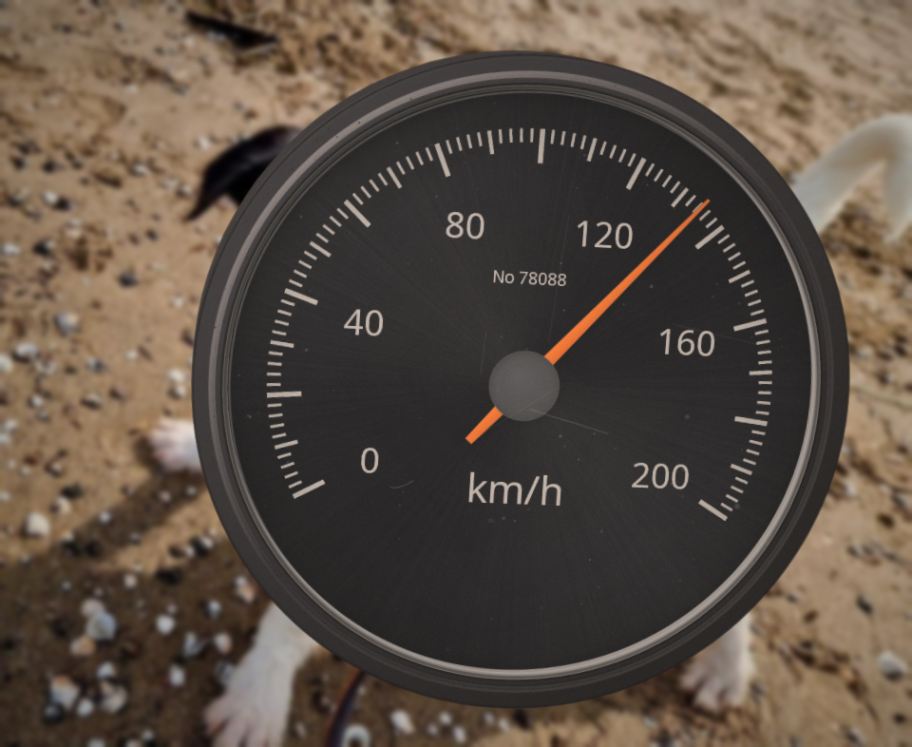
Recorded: 134 km/h
